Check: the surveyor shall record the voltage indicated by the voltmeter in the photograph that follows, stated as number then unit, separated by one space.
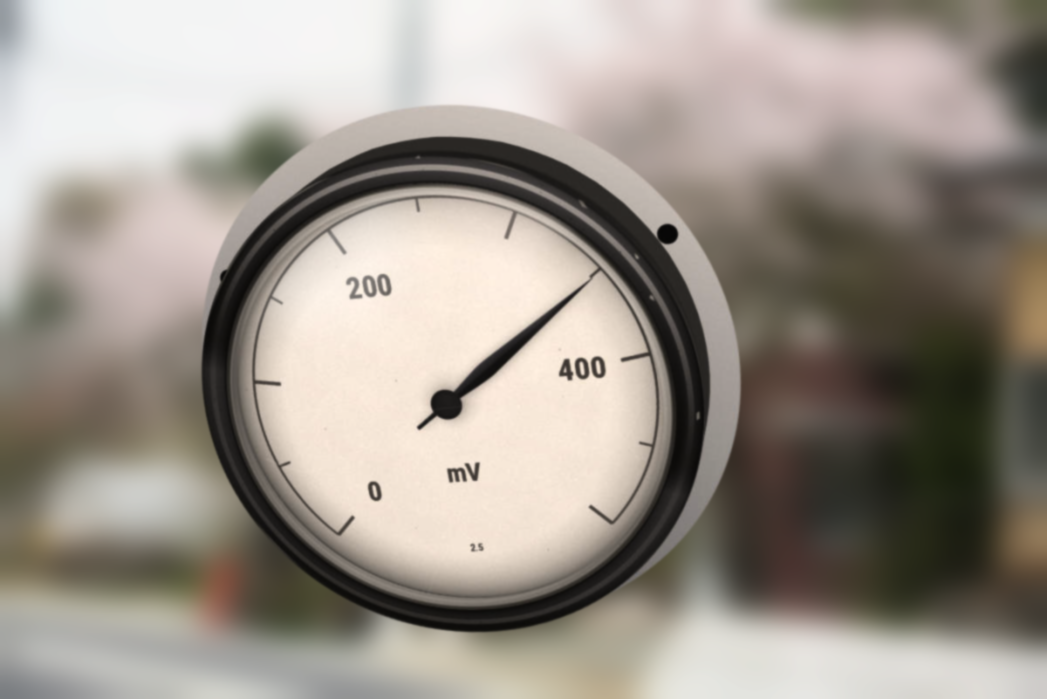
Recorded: 350 mV
